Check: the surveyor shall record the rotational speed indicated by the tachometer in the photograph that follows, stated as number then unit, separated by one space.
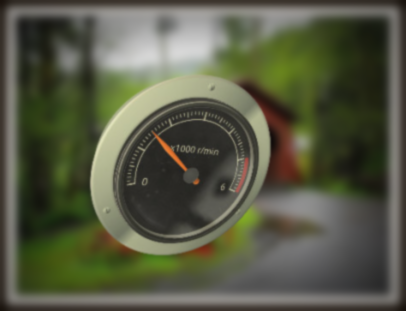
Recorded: 1500 rpm
